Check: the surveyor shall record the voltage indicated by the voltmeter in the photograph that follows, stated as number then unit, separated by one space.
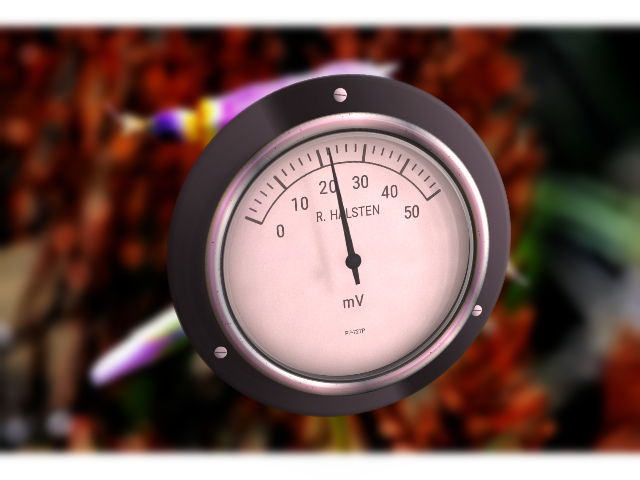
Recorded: 22 mV
